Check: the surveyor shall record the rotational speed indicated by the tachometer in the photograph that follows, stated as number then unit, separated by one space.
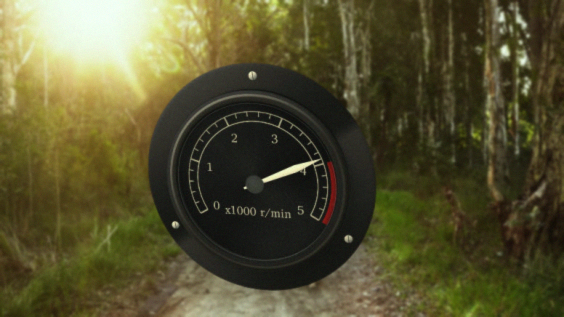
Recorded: 3900 rpm
